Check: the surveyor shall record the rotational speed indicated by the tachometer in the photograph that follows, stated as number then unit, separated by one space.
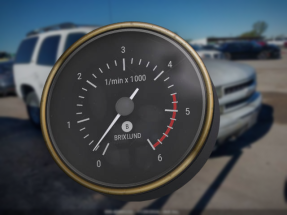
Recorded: 200 rpm
